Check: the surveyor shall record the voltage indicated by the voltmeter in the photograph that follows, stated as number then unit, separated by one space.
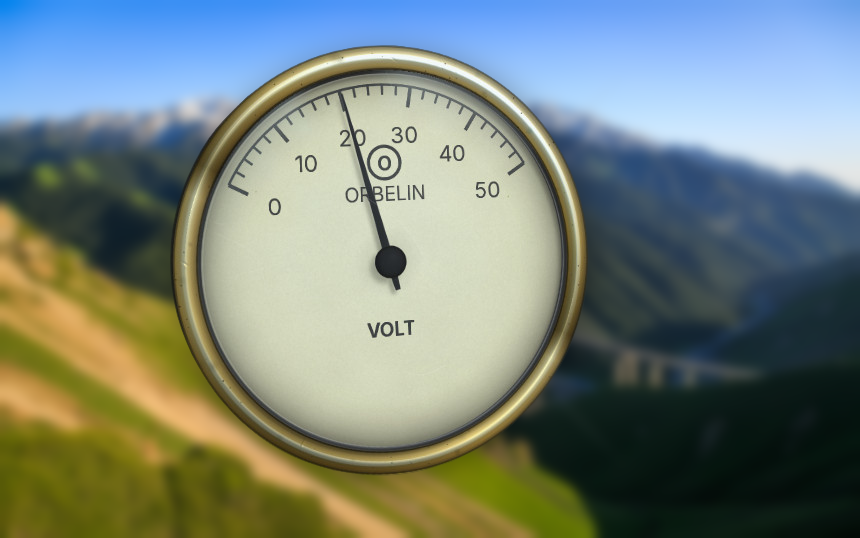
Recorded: 20 V
